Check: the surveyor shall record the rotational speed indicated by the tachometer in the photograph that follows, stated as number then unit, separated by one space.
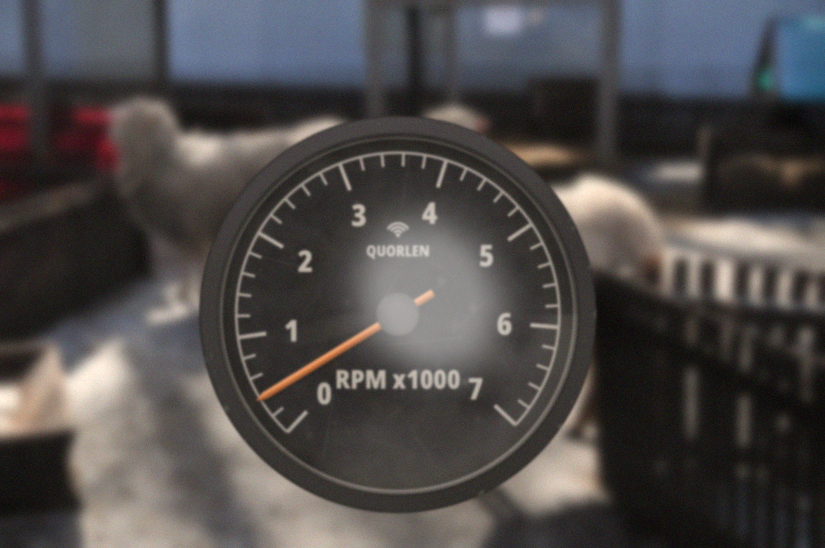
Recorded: 400 rpm
